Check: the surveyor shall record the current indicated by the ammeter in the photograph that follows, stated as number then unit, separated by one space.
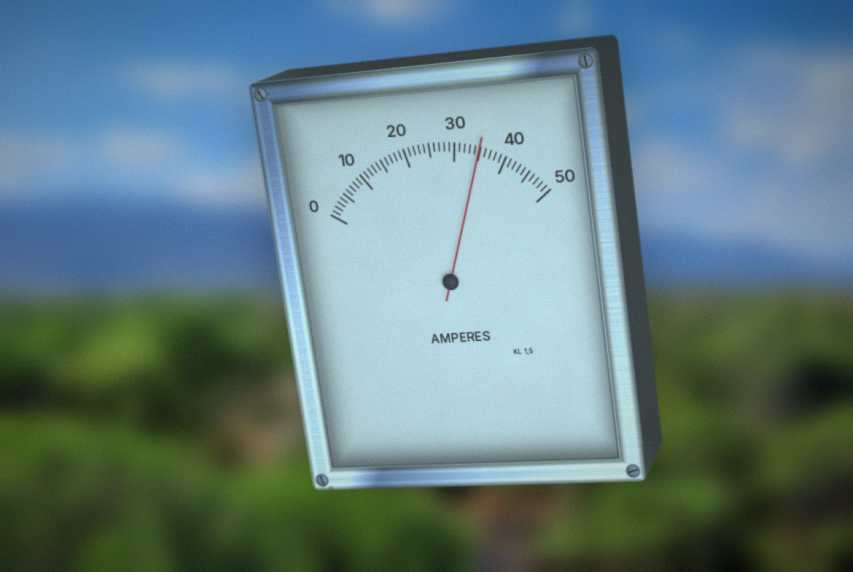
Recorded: 35 A
